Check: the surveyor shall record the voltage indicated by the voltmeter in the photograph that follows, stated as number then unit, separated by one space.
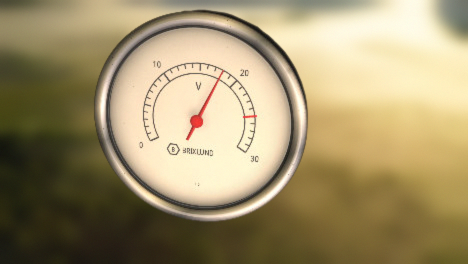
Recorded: 18 V
